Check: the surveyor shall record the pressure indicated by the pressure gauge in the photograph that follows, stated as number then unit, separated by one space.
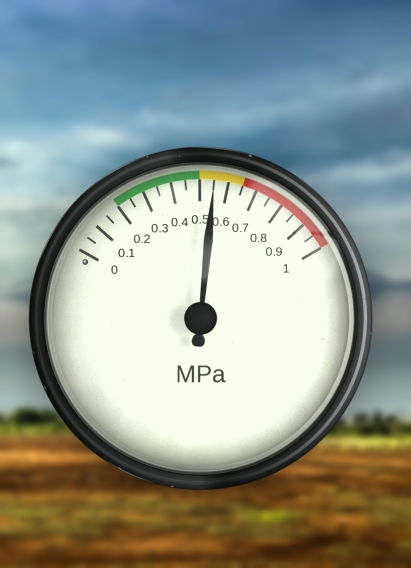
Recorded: 0.55 MPa
